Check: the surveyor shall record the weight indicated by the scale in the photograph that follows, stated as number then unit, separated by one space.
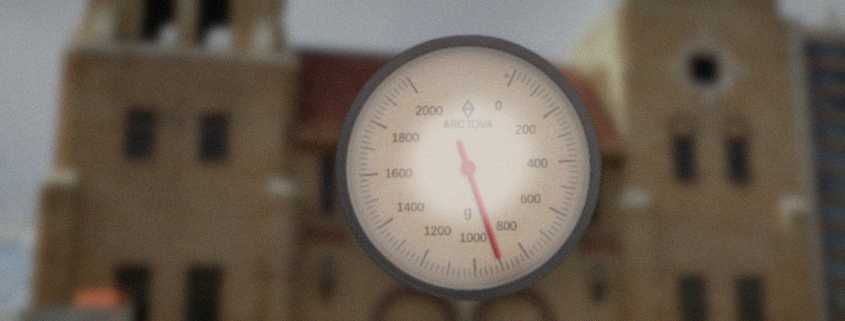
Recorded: 900 g
